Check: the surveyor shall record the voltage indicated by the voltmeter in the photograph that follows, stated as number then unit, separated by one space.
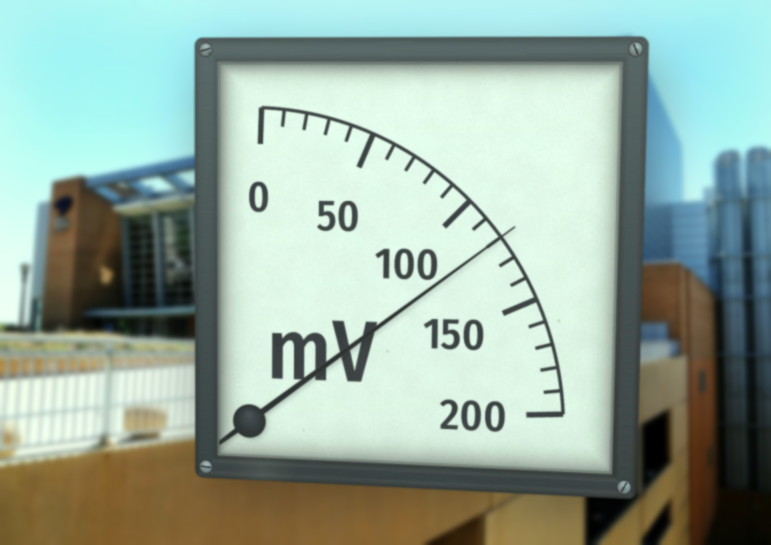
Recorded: 120 mV
